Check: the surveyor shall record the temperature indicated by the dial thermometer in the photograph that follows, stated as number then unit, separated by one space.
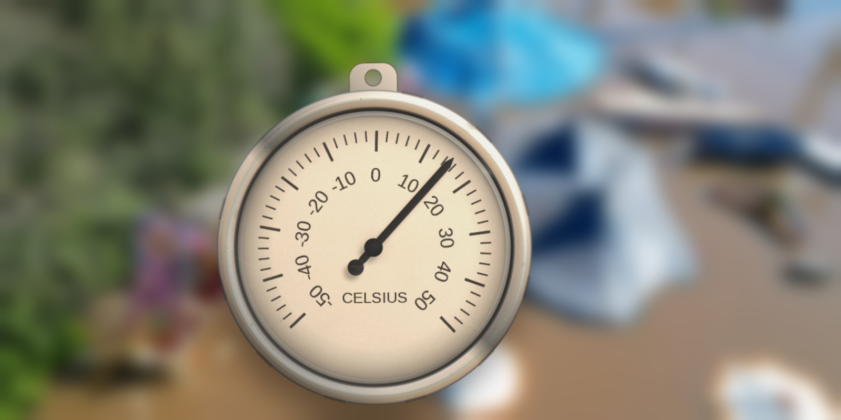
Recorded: 15 °C
